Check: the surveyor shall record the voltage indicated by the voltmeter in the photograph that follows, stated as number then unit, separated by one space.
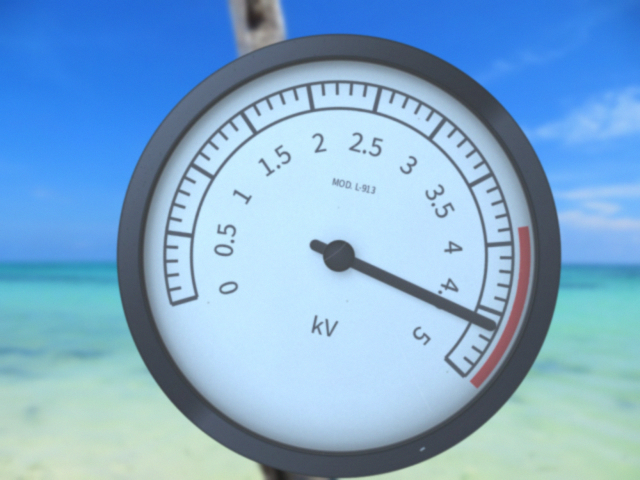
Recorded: 4.6 kV
